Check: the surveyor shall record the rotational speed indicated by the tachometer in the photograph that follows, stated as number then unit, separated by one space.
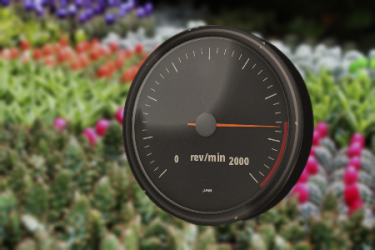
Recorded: 1675 rpm
